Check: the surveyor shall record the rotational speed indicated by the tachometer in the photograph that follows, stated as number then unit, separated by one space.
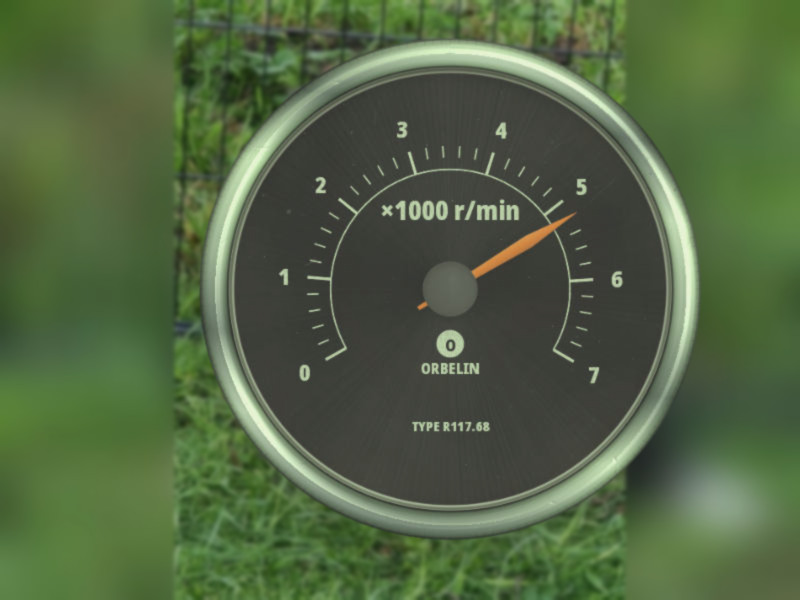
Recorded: 5200 rpm
